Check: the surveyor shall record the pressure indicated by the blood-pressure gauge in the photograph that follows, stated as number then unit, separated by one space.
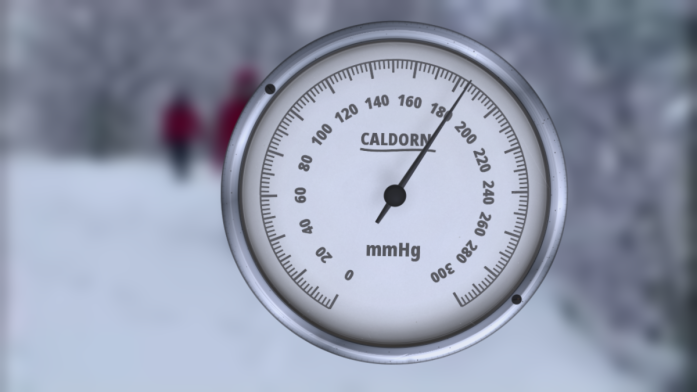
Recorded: 184 mmHg
